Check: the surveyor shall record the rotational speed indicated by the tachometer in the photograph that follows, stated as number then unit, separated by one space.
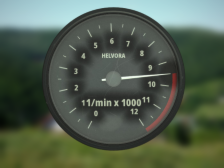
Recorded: 9500 rpm
